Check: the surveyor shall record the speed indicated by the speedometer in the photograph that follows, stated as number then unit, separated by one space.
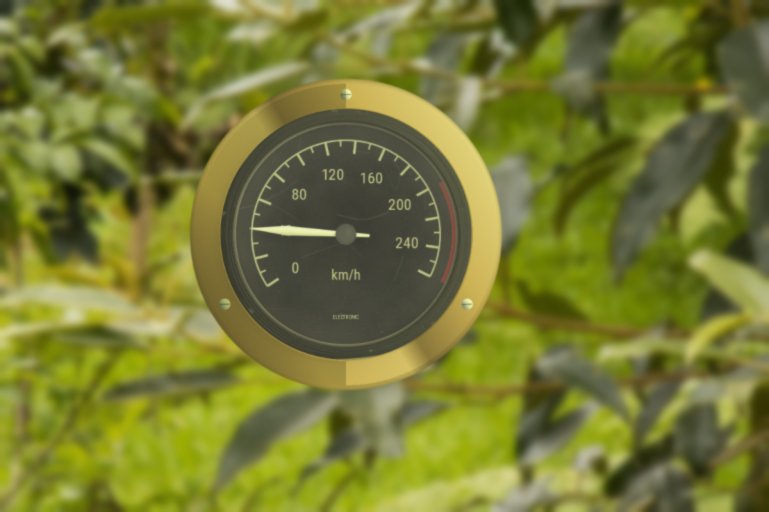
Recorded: 40 km/h
